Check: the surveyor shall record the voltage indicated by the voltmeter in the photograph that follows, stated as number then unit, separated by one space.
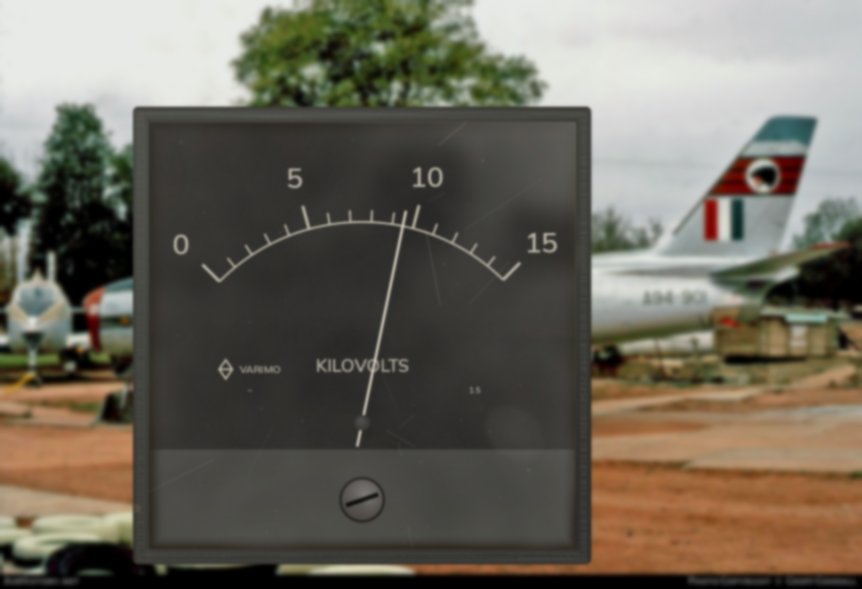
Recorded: 9.5 kV
